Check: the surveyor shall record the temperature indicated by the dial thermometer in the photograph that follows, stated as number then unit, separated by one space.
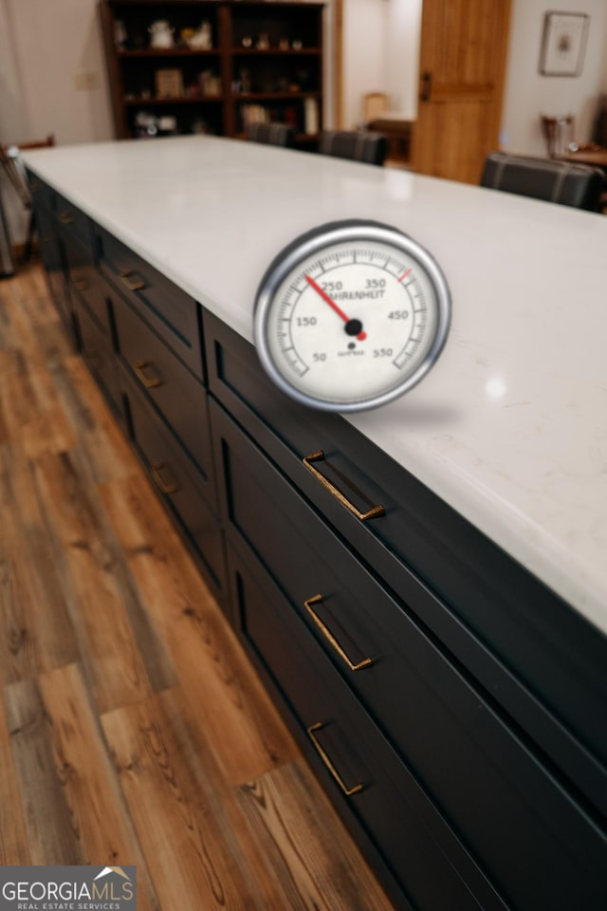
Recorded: 225 °F
